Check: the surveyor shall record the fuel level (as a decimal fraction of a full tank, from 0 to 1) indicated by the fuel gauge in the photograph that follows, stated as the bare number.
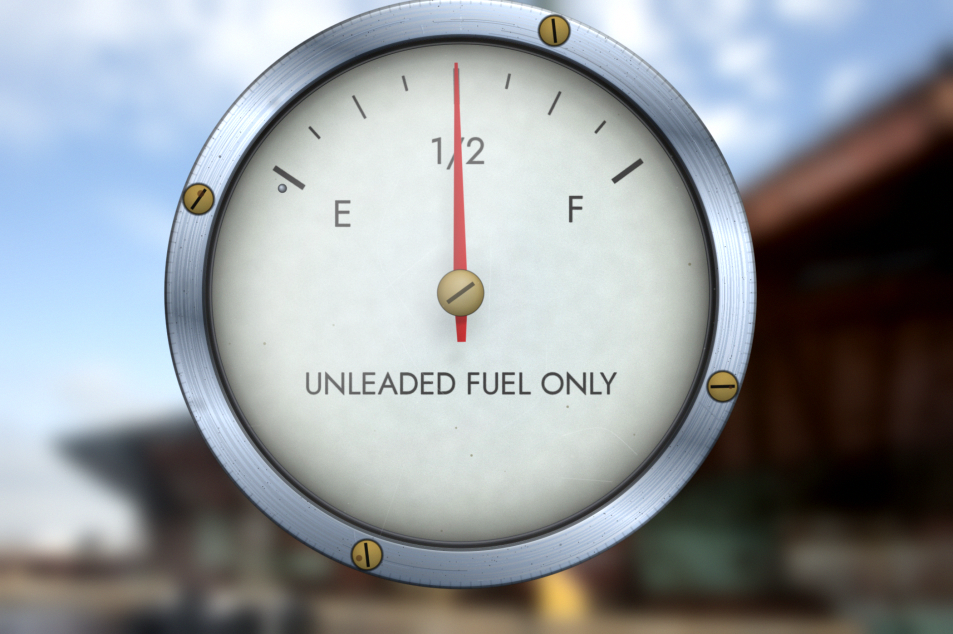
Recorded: 0.5
